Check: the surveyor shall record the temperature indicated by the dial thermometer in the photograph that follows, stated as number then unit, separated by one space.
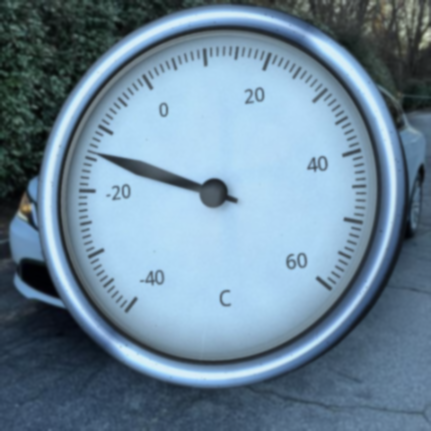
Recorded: -14 °C
